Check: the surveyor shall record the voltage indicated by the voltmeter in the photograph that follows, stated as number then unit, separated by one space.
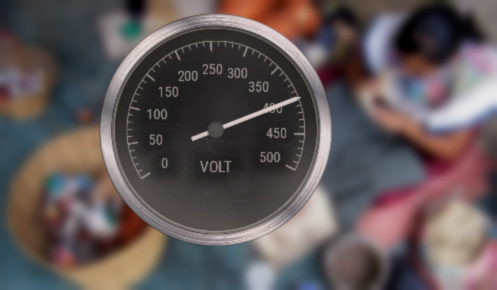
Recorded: 400 V
